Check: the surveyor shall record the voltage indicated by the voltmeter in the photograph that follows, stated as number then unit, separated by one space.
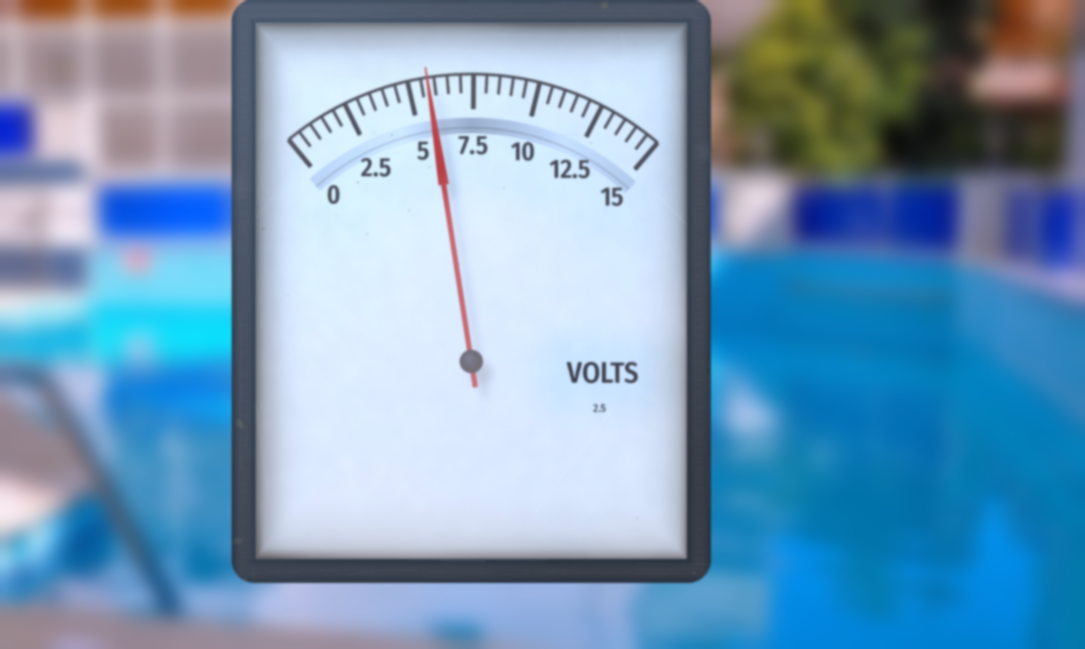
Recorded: 5.75 V
